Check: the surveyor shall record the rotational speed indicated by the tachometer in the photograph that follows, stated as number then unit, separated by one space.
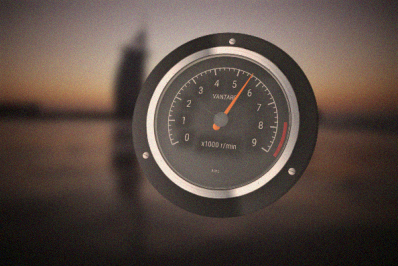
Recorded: 5600 rpm
